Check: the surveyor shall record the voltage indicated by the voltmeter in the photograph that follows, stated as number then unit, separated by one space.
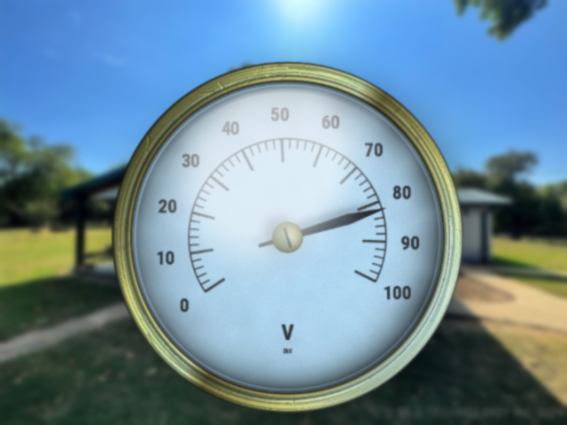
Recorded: 82 V
